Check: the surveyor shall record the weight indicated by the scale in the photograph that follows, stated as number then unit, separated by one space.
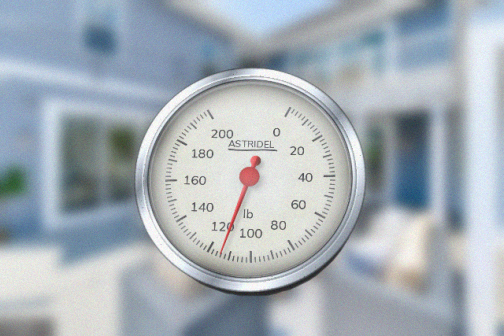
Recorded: 114 lb
